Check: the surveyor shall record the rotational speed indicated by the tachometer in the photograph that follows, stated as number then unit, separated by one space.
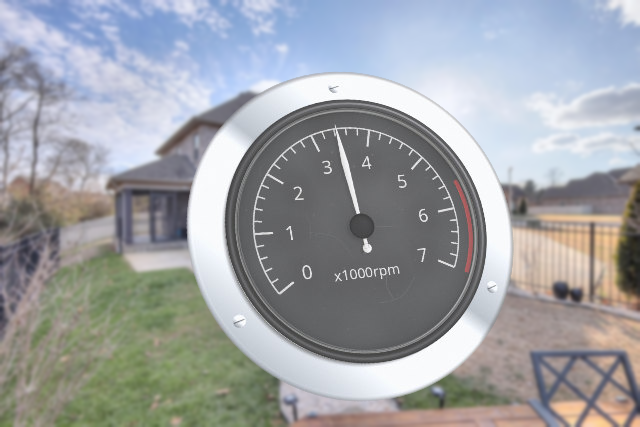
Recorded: 3400 rpm
